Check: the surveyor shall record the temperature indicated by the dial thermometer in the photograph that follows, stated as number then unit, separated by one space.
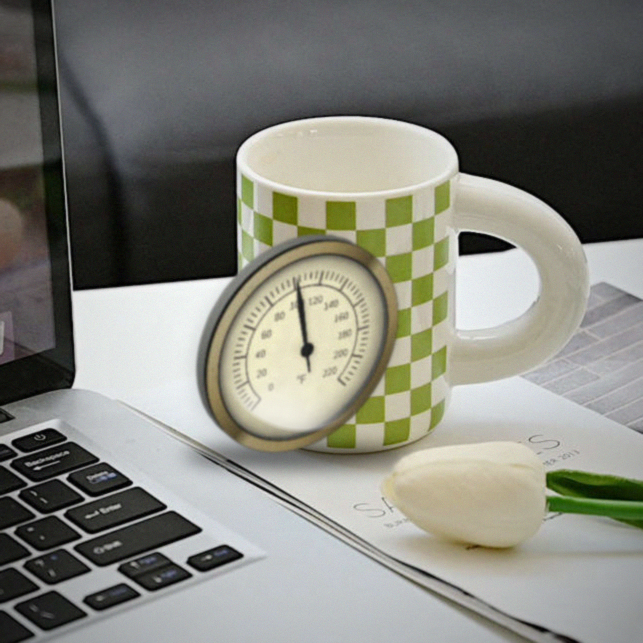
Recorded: 100 °F
